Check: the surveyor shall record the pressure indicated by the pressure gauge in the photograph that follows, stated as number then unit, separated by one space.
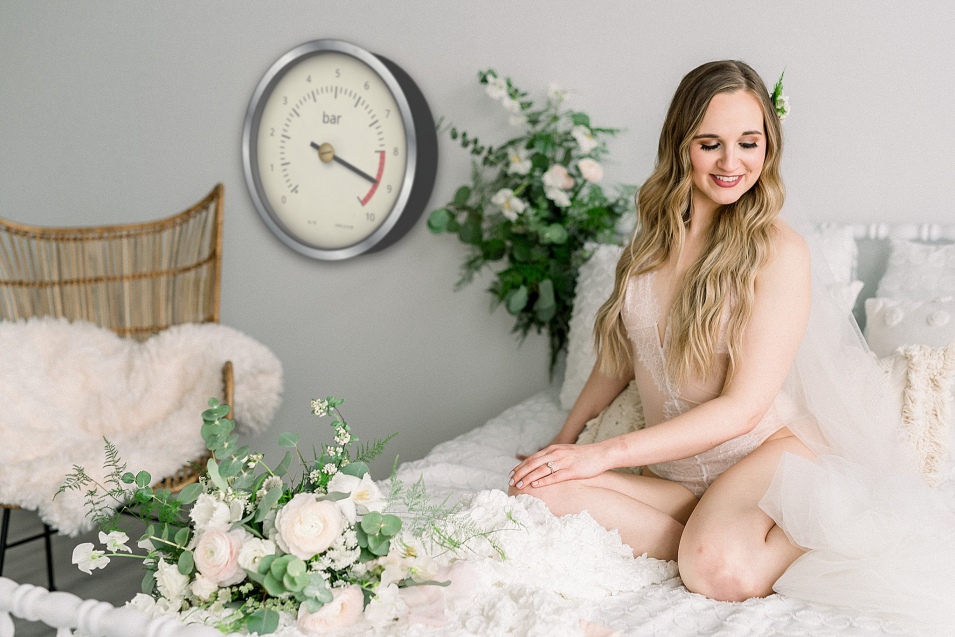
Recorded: 9 bar
